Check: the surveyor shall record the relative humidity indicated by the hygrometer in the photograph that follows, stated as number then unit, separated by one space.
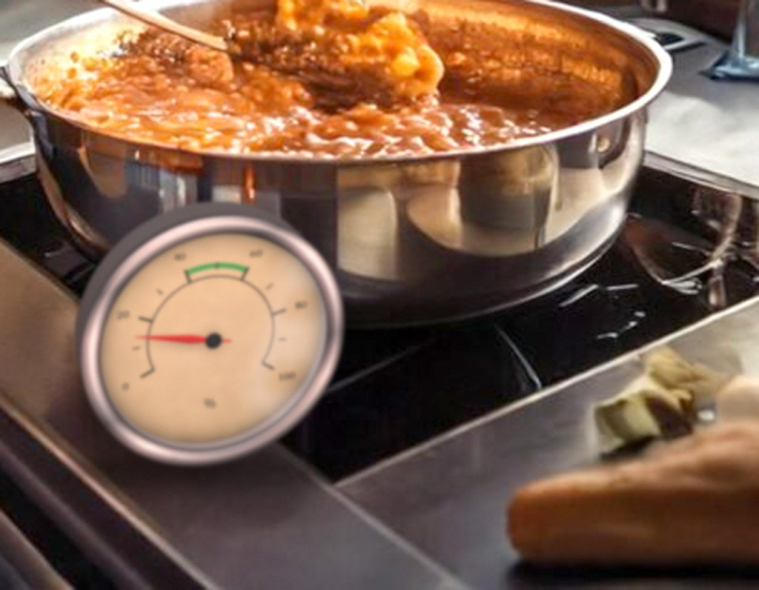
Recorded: 15 %
